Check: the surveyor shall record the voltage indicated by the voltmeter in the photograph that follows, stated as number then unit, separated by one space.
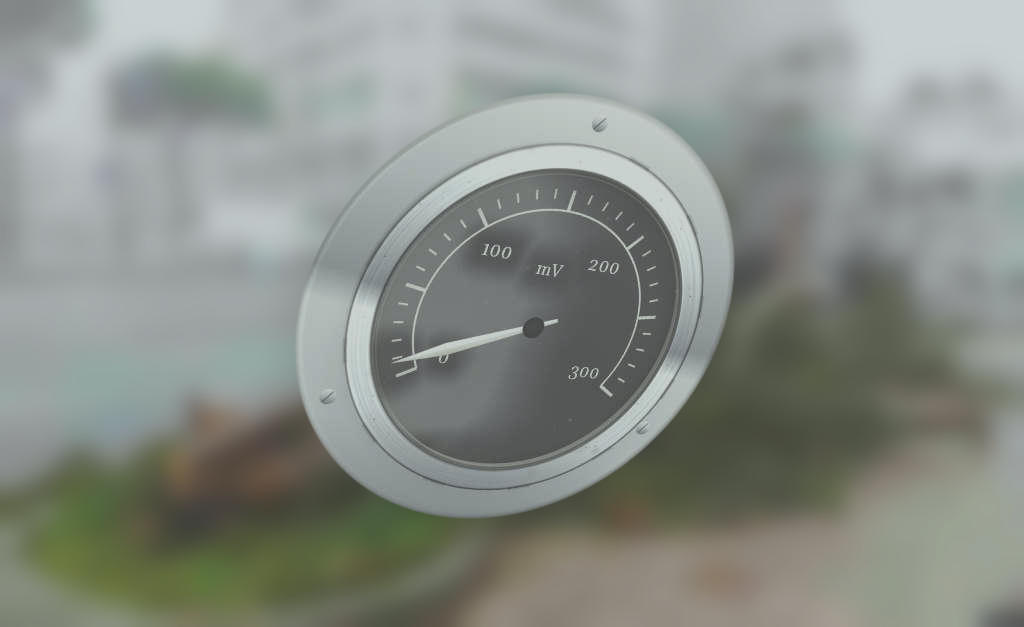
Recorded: 10 mV
